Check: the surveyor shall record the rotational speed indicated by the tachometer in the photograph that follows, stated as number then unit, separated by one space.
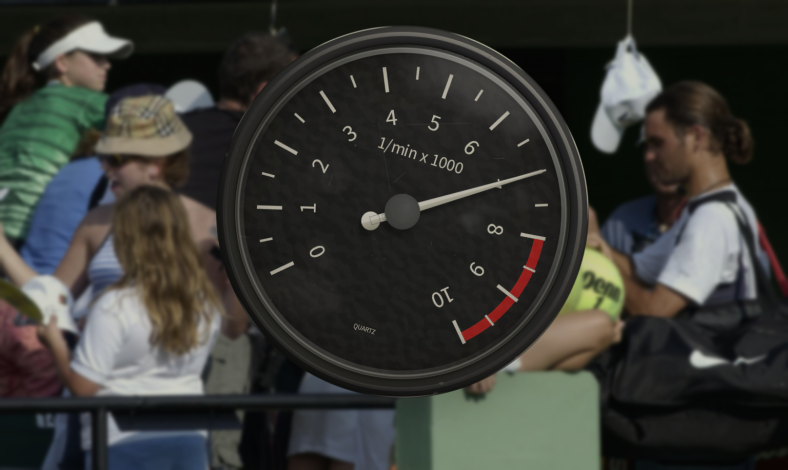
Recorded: 7000 rpm
